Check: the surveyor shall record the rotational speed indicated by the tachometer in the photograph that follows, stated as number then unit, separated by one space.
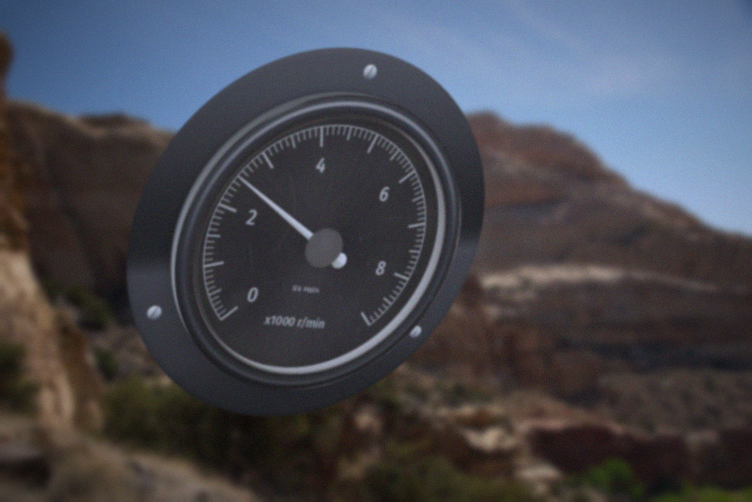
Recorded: 2500 rpm
